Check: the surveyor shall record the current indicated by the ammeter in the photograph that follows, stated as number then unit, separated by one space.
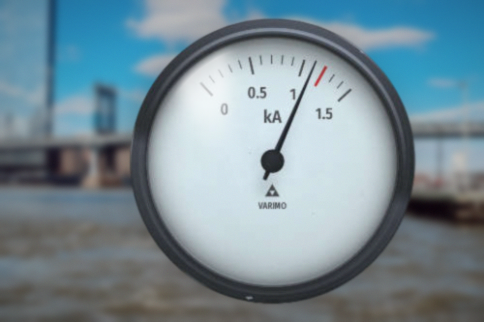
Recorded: 1.1 kA
